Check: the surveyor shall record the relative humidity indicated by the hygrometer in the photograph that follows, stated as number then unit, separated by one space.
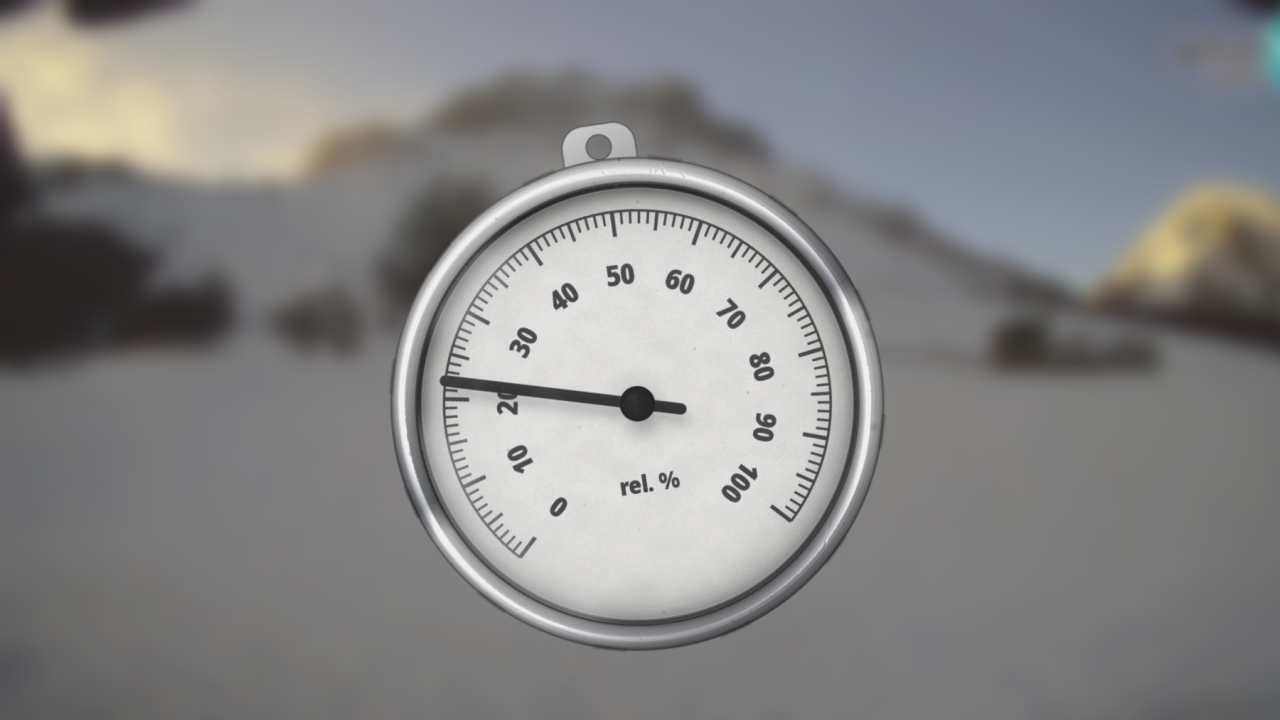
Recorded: 22 %
